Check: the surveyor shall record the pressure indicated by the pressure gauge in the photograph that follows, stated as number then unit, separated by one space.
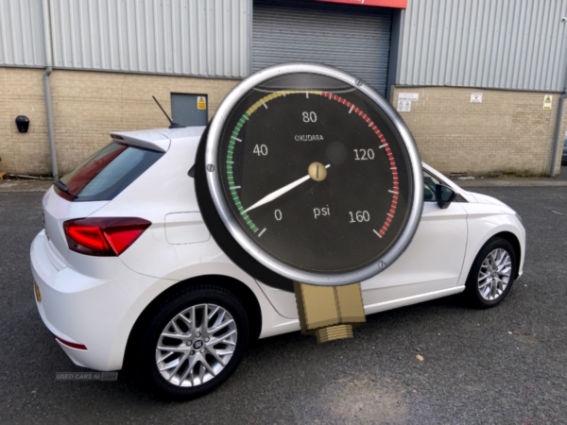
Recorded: 10 psi
